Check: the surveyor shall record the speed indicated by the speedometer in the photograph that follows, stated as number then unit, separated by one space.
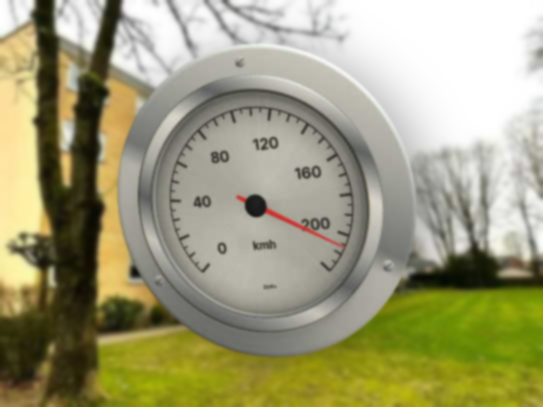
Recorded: 205 km/h
